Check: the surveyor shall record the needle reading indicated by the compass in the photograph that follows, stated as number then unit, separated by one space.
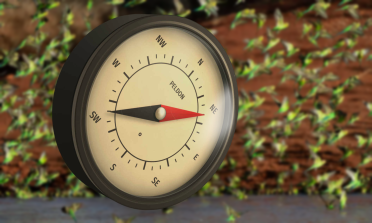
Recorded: 50 °
